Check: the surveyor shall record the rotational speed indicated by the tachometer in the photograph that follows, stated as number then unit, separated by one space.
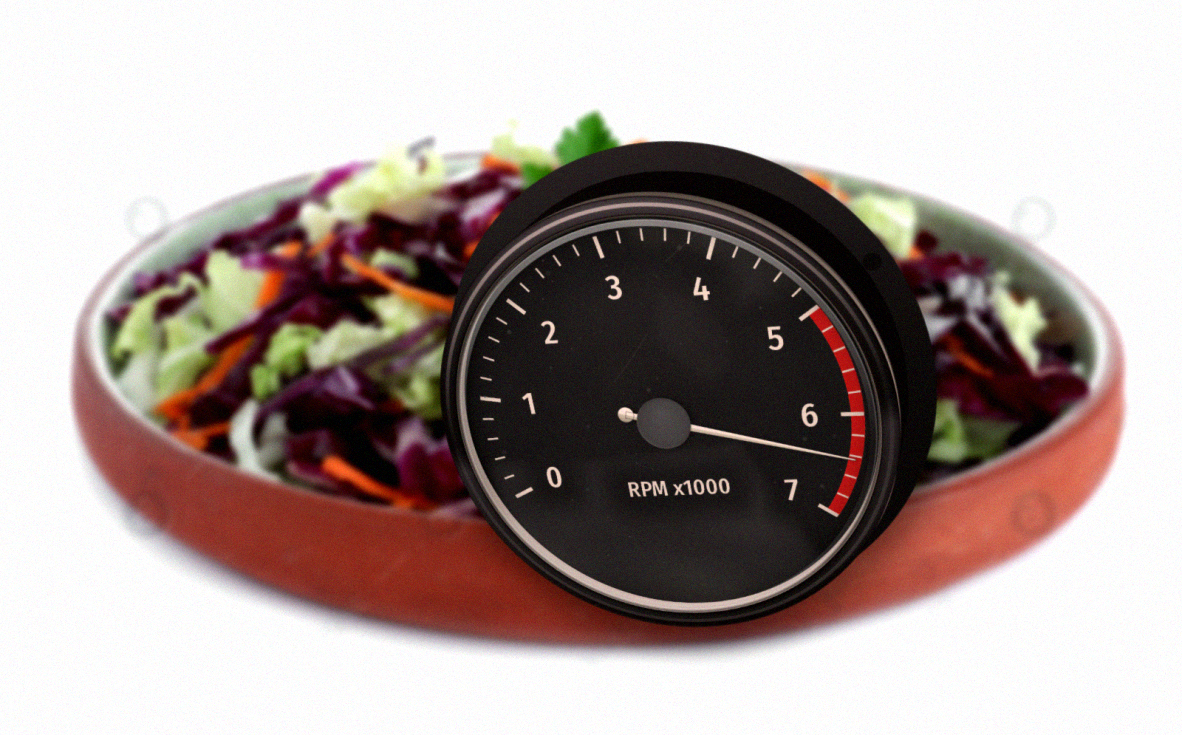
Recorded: 6400 rpm
